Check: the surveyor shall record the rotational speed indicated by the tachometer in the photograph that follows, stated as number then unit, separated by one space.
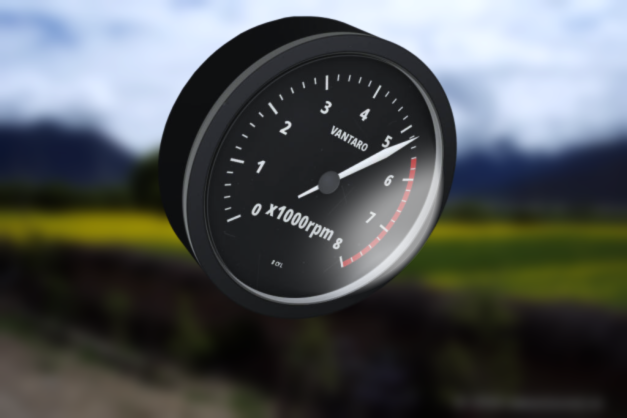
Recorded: 5200 rpm
